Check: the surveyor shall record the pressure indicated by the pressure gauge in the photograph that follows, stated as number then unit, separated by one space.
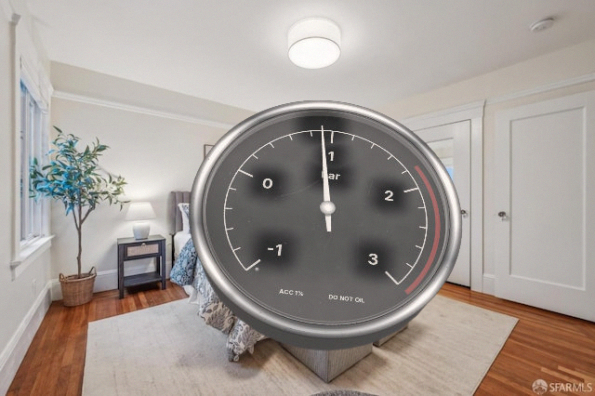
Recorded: 0.9 bar
